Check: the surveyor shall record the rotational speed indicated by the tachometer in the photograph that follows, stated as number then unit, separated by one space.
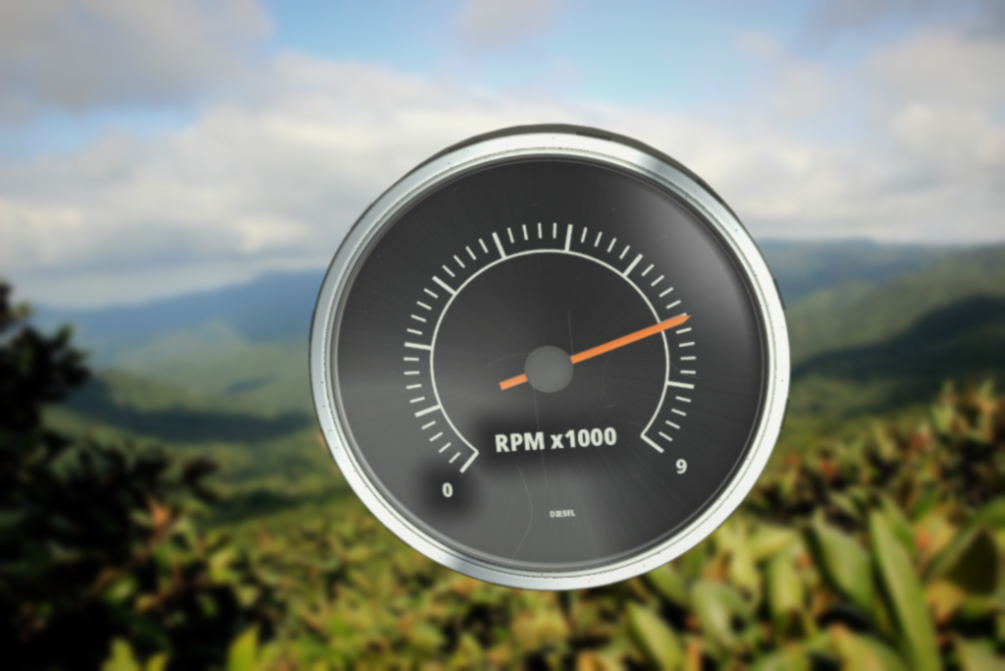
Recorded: 7000 rpm
